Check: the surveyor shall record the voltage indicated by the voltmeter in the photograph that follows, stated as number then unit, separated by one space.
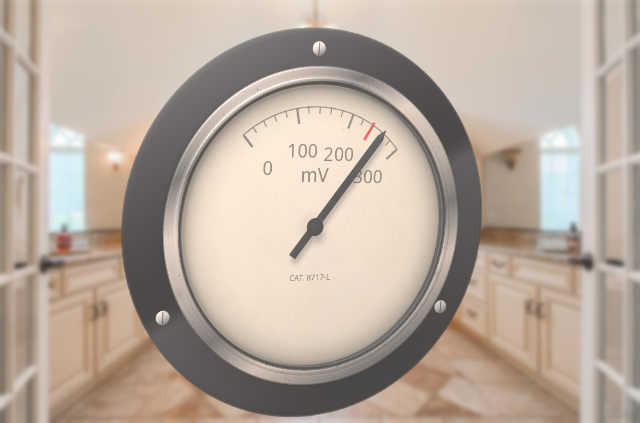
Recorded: 260 mV
